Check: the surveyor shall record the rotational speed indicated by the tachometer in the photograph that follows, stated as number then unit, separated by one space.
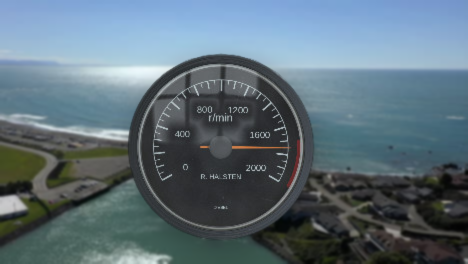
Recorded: 1750 rpm
